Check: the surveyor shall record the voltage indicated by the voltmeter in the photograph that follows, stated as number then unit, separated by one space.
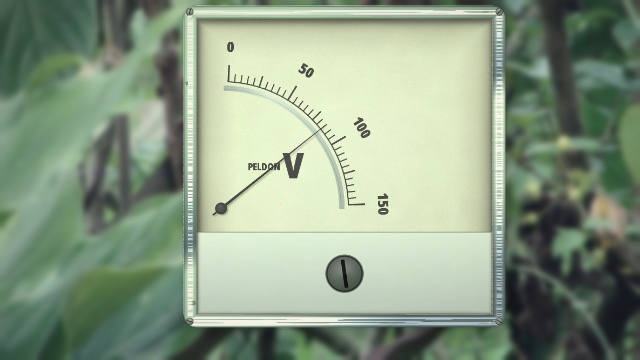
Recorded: 85 V
